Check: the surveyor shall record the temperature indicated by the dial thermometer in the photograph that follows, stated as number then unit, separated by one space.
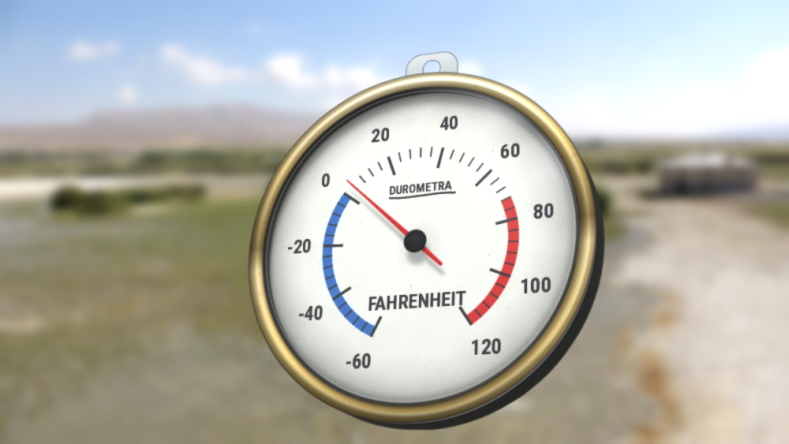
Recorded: 4 °F
